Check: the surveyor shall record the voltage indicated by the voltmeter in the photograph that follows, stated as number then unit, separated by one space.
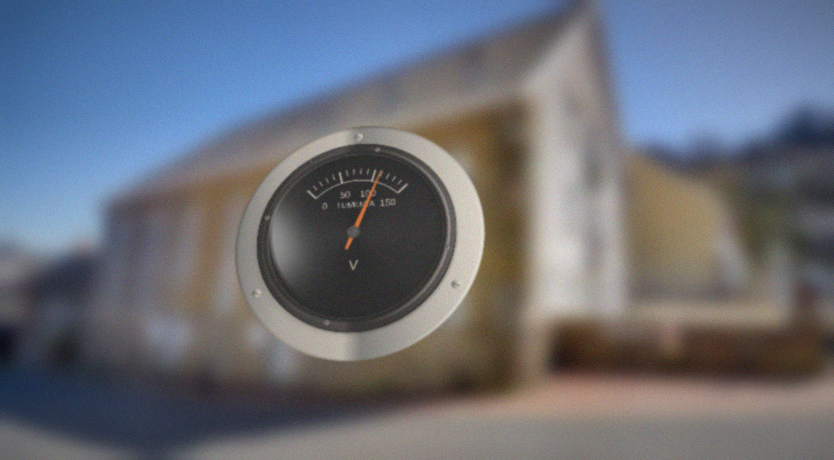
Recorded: 110 V
